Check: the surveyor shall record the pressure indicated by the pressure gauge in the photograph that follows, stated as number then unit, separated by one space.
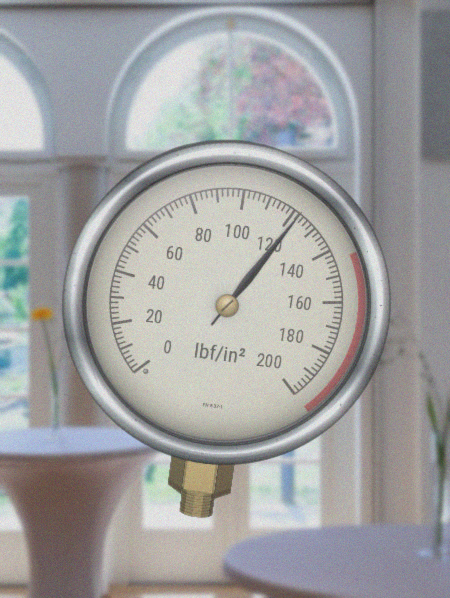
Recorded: 122 psi
